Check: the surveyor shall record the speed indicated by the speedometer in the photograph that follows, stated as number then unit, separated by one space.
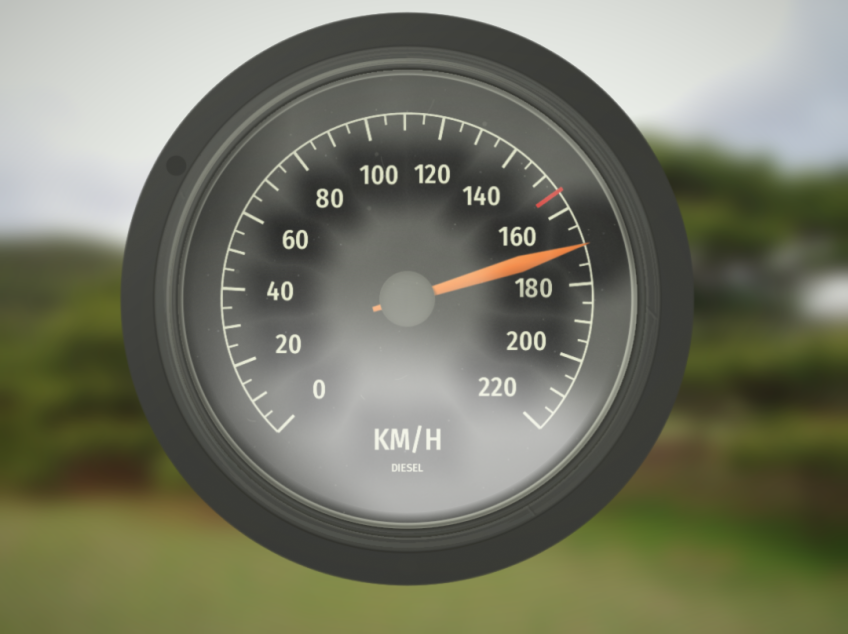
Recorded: 170 km/h
